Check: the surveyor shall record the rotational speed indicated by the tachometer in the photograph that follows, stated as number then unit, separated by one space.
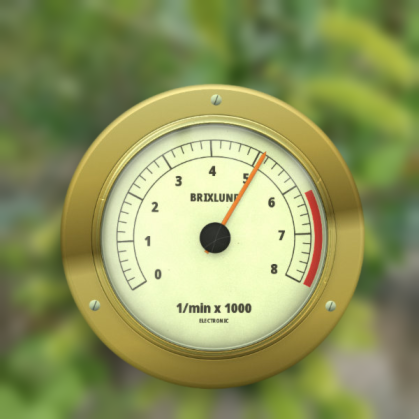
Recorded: 5100 rpm
